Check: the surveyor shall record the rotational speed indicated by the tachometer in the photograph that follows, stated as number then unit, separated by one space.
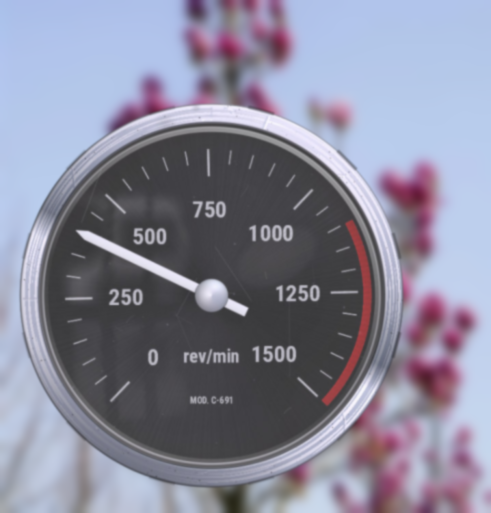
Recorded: 400 rpm
